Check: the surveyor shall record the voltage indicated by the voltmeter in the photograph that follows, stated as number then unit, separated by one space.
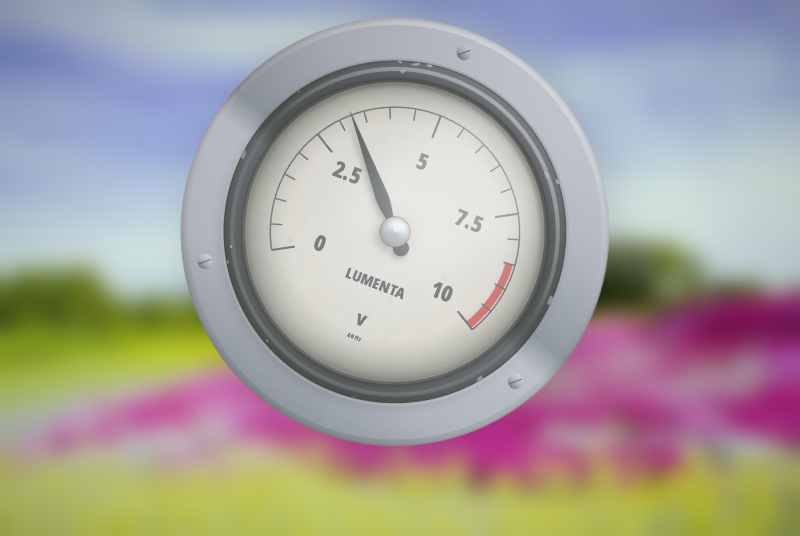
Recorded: 3.25 V
